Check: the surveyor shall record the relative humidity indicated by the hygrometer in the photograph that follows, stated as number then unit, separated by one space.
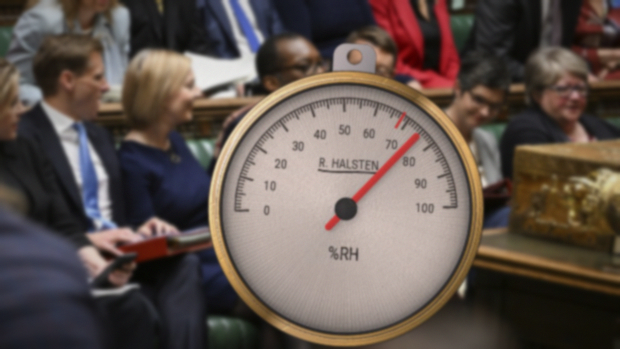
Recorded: 75 %
